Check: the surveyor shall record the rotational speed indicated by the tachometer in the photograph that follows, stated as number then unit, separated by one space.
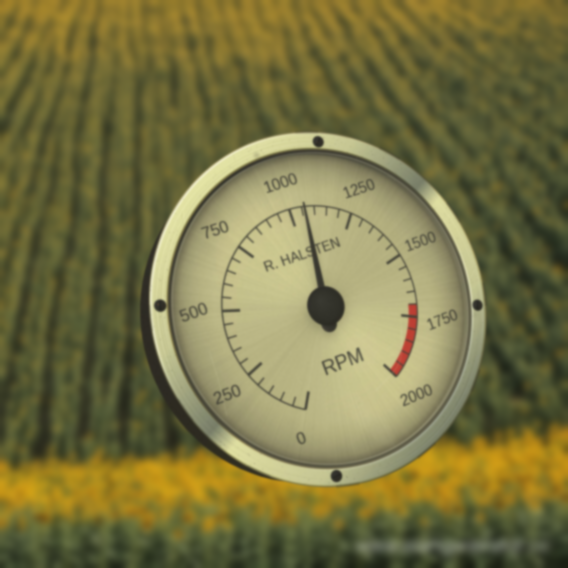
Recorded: 1050 rpm
